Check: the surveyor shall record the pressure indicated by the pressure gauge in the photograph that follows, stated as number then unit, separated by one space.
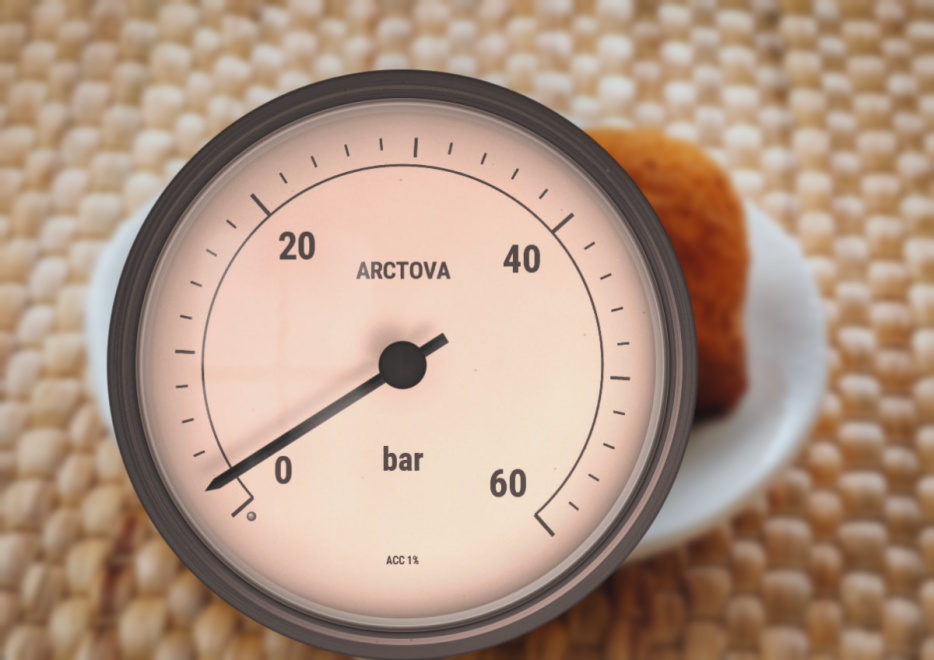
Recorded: 2 bar
